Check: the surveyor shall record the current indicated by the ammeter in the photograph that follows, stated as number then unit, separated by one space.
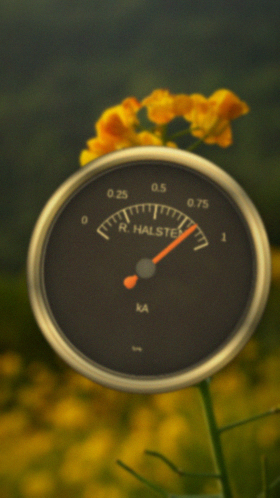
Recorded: 0.85 kA
